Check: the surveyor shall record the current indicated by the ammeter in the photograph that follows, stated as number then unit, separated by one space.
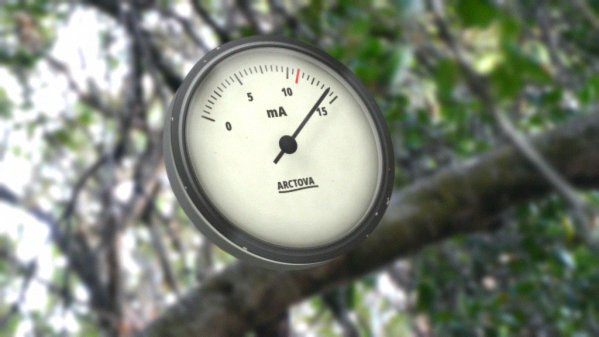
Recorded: 14 mA
